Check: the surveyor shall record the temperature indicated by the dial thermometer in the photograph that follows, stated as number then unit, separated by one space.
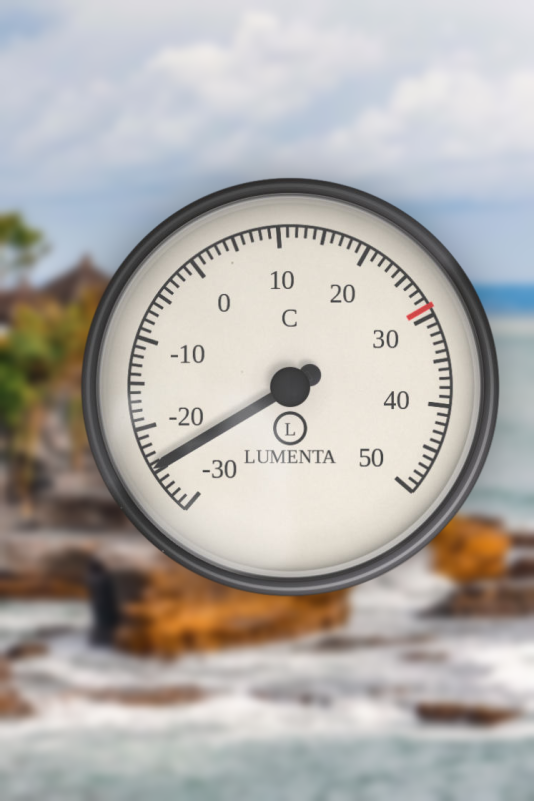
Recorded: -24.5 °C
